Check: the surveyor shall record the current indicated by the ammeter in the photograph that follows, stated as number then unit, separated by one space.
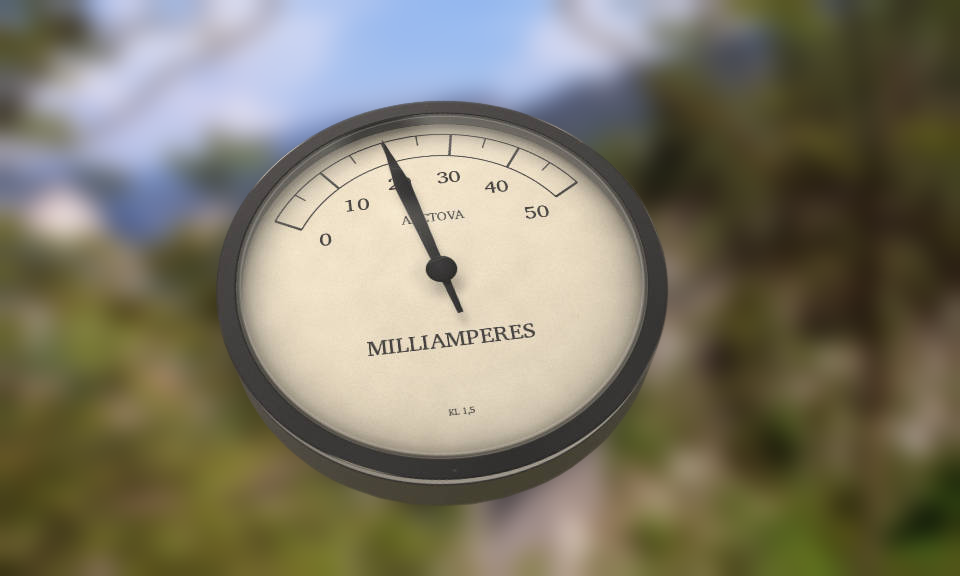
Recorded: 20 mA
